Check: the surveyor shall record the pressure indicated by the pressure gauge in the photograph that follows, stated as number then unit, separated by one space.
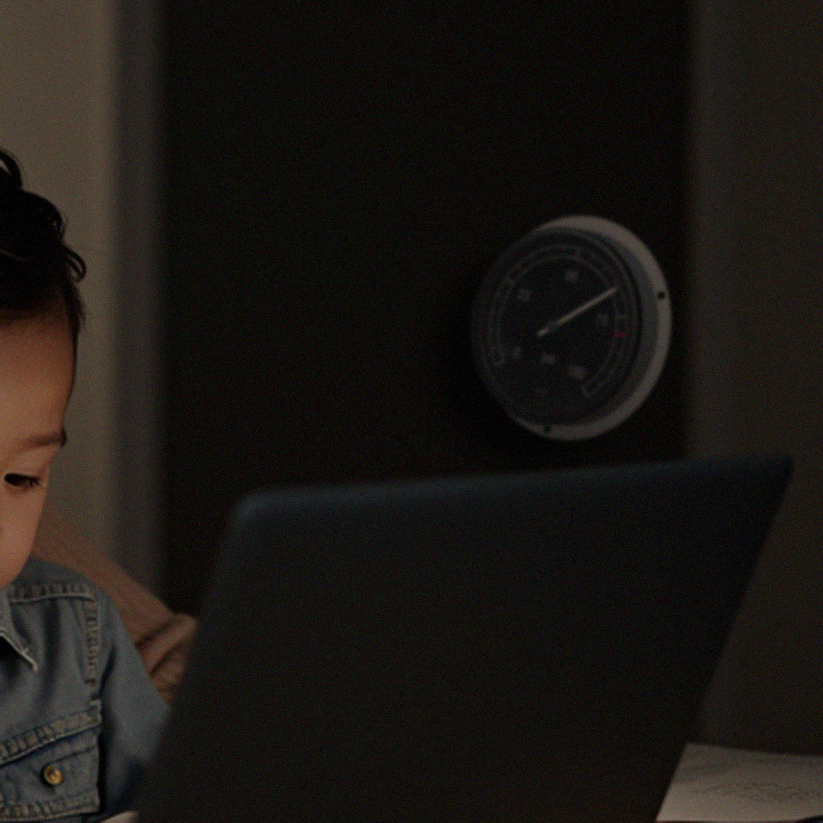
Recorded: 67.5 psi
